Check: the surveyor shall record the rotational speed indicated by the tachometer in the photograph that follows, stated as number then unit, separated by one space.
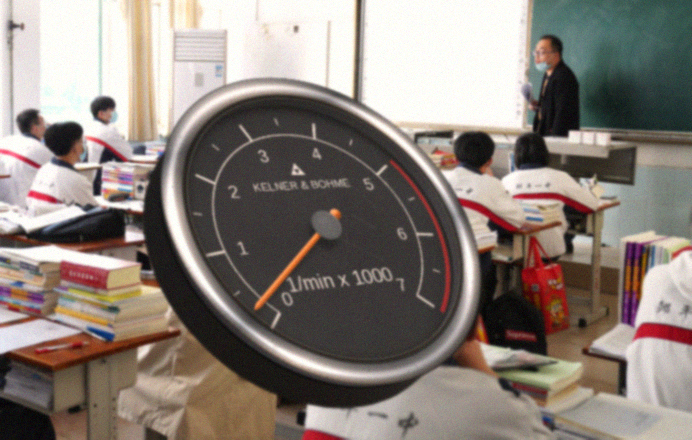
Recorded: 250 rpm
